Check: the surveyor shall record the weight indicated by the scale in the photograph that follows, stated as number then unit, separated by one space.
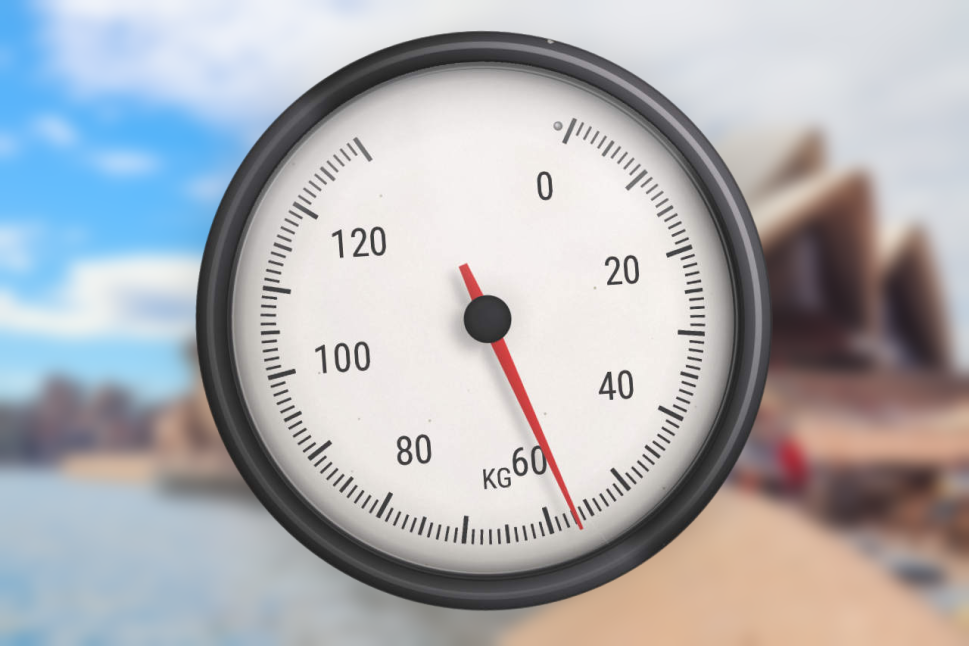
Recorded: 57 kg
